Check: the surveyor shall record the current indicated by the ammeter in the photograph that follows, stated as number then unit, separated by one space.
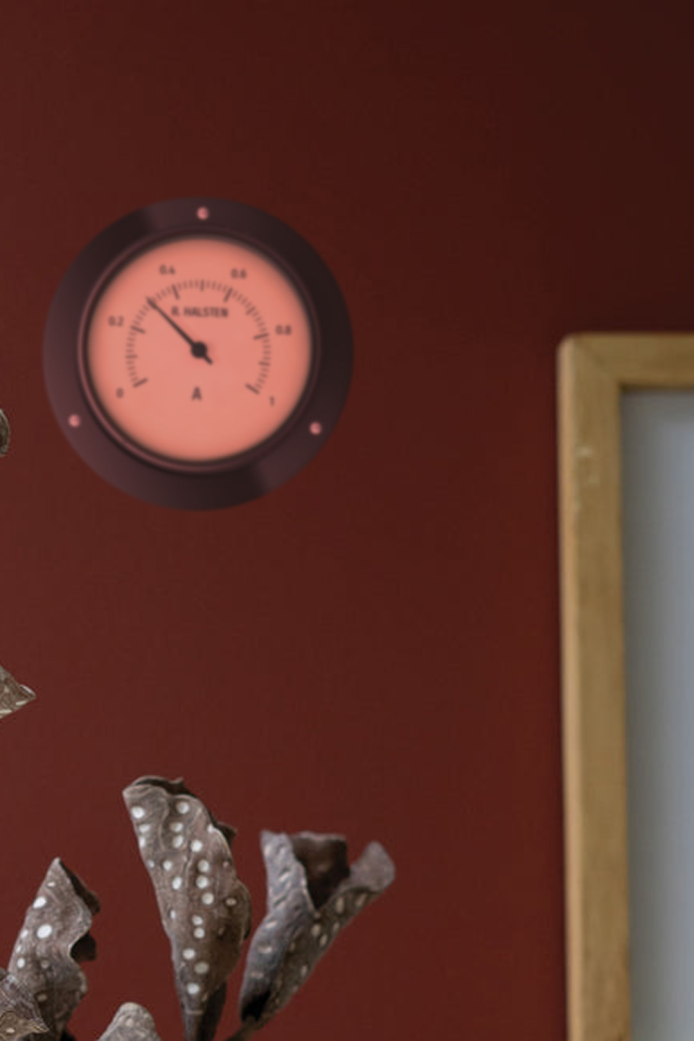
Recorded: 0.3 A
